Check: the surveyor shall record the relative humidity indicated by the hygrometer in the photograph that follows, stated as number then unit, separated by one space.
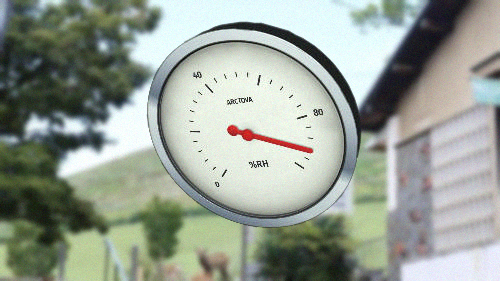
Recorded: 92 %
